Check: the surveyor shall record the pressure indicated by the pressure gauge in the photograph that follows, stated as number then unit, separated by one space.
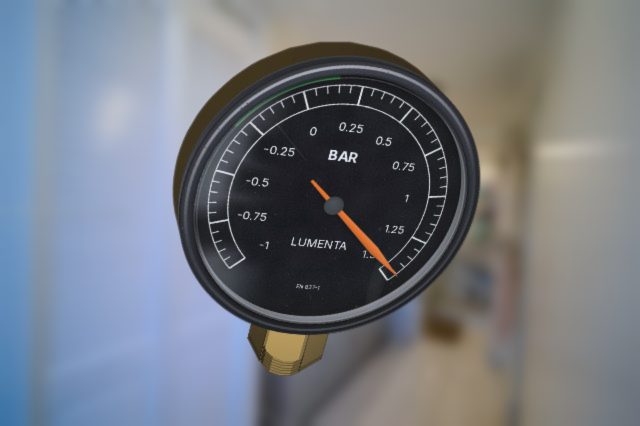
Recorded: 1.45 bar
